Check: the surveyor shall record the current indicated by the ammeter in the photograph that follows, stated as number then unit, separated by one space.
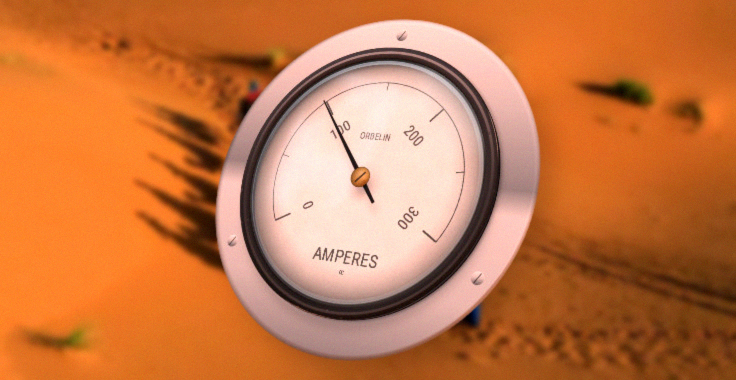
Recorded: 100 A
